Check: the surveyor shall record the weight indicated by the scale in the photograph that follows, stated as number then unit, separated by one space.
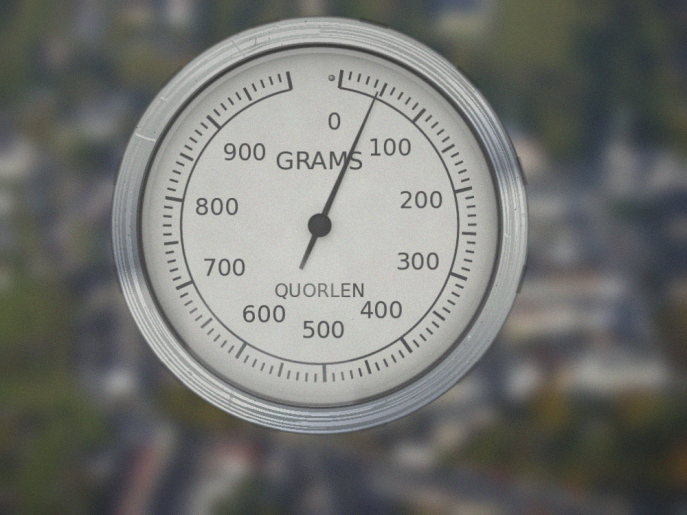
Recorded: 45 g
